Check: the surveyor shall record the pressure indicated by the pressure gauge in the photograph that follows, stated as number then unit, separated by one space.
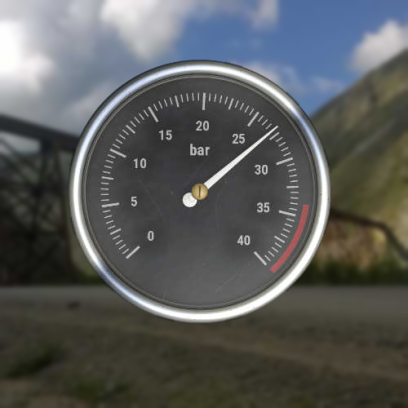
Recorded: 27 bar
